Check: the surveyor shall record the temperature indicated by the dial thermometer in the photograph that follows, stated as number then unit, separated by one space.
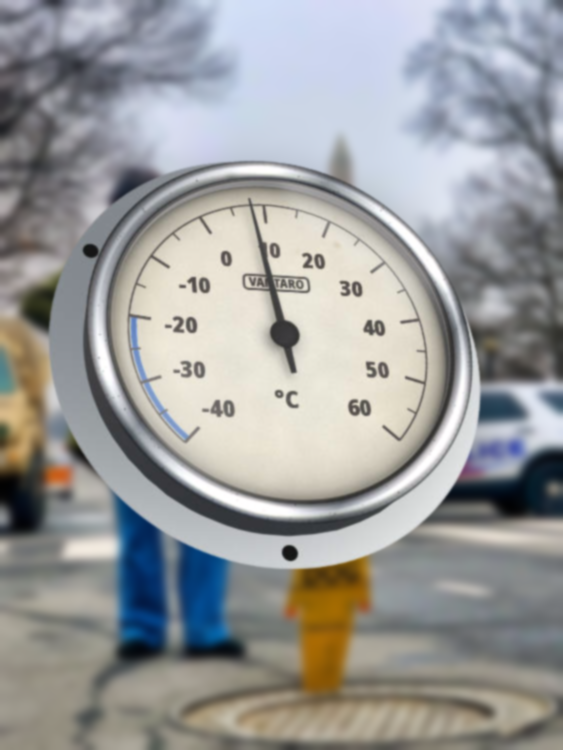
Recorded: 7.5 °C
